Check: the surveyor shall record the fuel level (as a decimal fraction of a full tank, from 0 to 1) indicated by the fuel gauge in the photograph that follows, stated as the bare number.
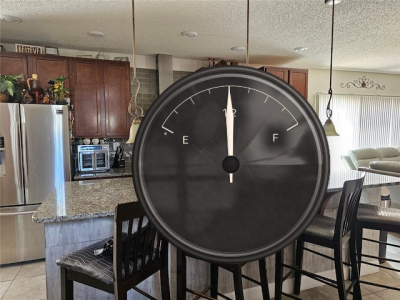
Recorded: 0.5
